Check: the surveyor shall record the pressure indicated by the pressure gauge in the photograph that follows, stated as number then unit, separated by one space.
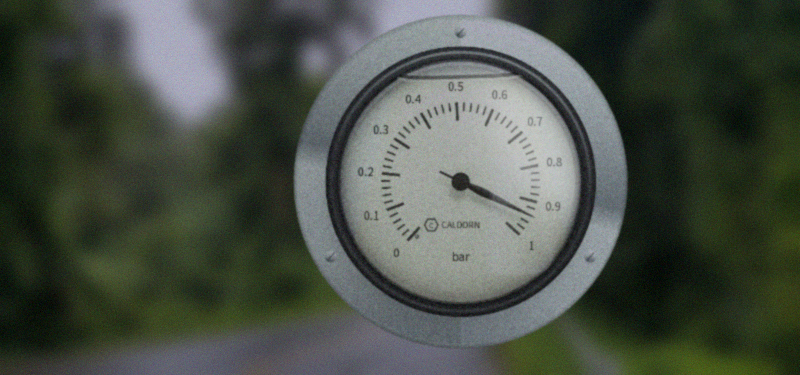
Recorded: 0.94 bar
